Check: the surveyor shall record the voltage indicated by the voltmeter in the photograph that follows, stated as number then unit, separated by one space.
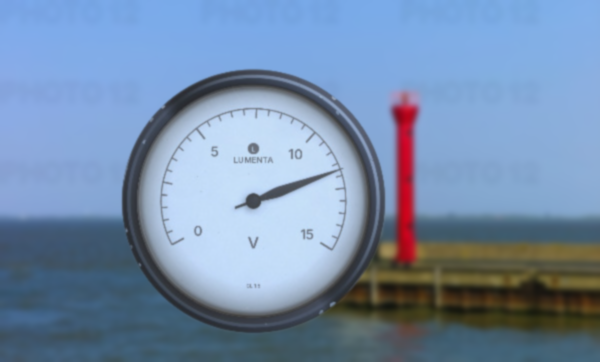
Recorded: 11.75 V
